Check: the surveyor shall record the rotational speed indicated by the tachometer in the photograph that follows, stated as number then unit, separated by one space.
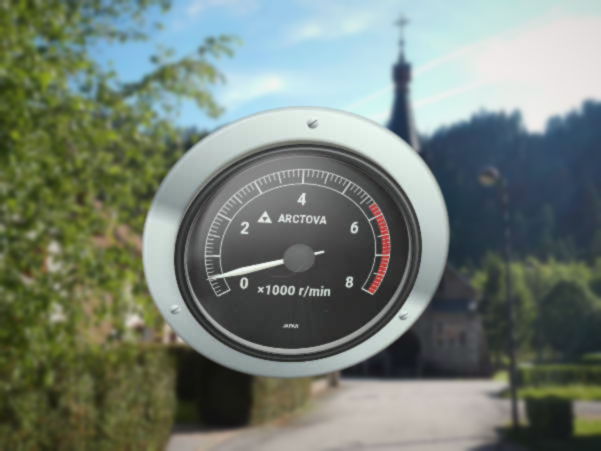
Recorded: 500 rpm
